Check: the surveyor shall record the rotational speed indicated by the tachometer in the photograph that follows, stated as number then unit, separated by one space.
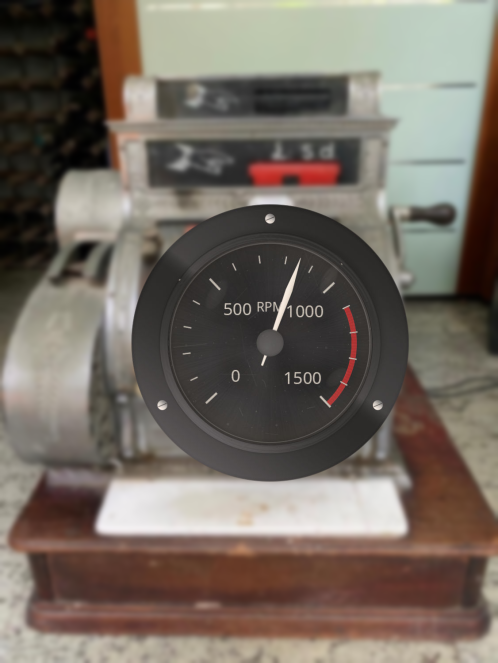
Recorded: 850 rpm
